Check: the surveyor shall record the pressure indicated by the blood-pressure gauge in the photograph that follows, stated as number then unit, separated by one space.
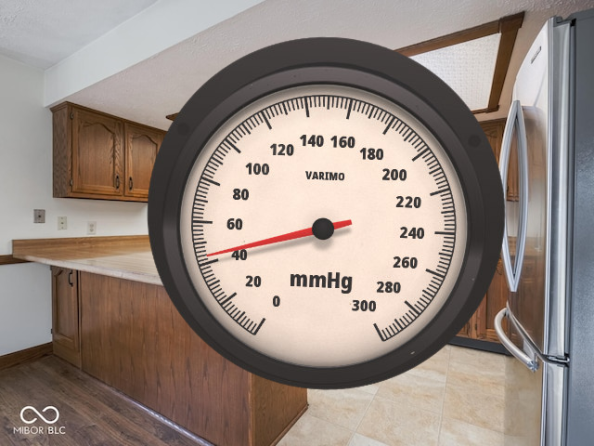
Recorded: 44 mmHg
